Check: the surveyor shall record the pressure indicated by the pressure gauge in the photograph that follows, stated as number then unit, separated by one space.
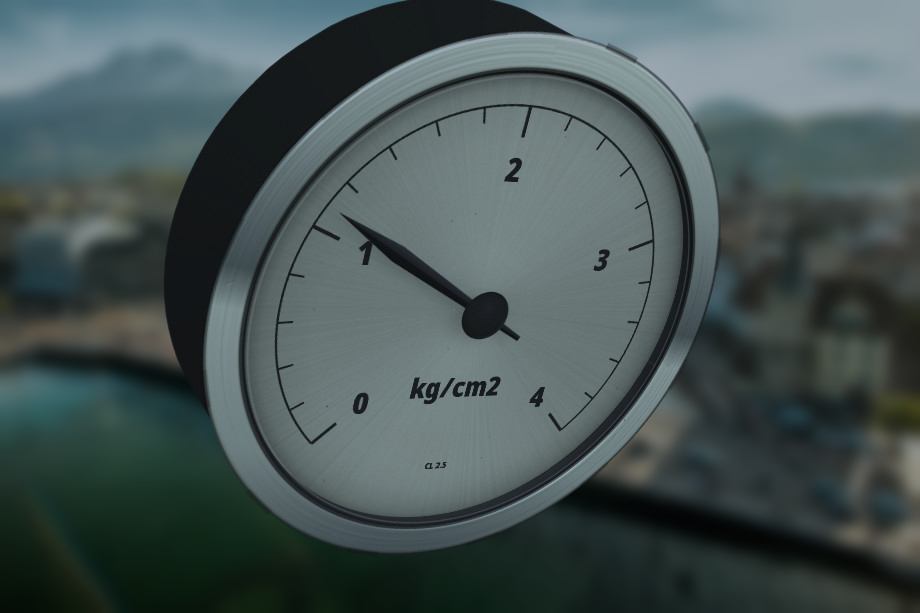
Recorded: 1.1 kg/cm²
